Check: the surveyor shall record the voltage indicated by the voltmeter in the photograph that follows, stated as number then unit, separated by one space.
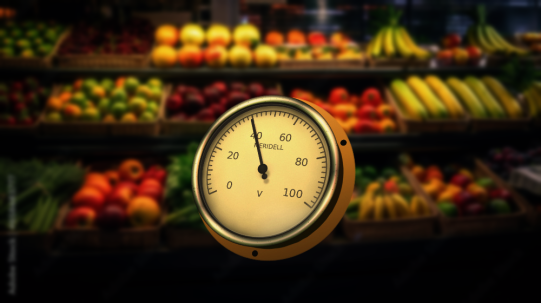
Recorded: 40 V
